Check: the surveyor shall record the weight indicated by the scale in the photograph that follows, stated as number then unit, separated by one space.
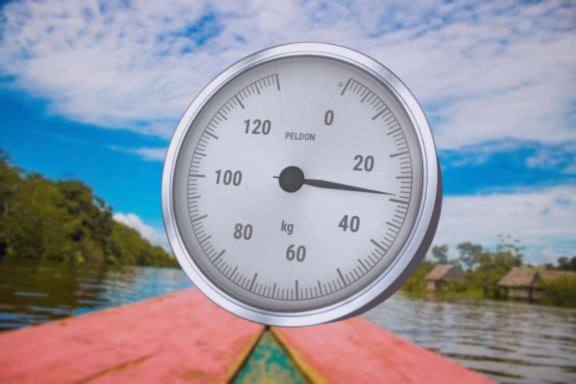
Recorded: 29 kg
